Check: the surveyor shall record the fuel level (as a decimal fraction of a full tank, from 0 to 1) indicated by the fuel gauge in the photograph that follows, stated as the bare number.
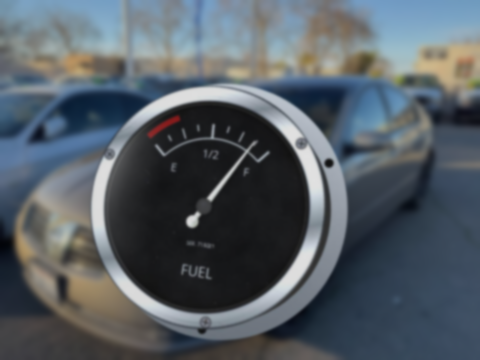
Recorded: 0.875
